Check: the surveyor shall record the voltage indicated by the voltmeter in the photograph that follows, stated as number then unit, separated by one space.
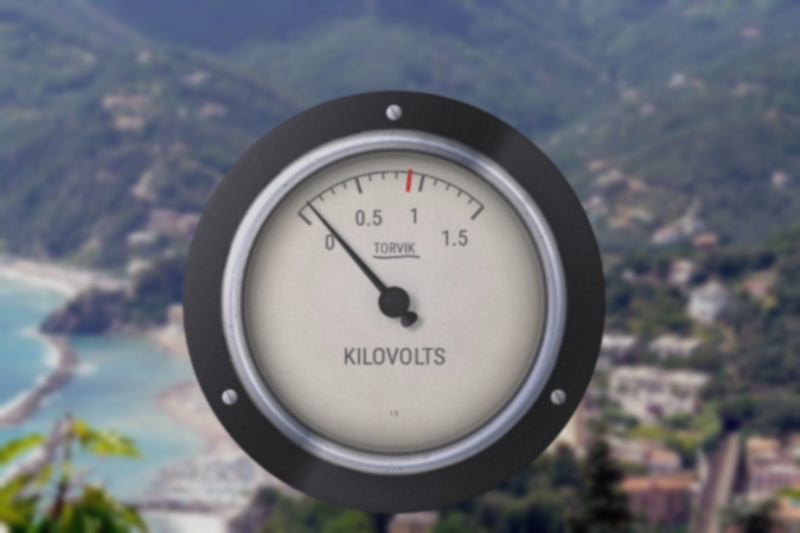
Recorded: 0.1 kV
